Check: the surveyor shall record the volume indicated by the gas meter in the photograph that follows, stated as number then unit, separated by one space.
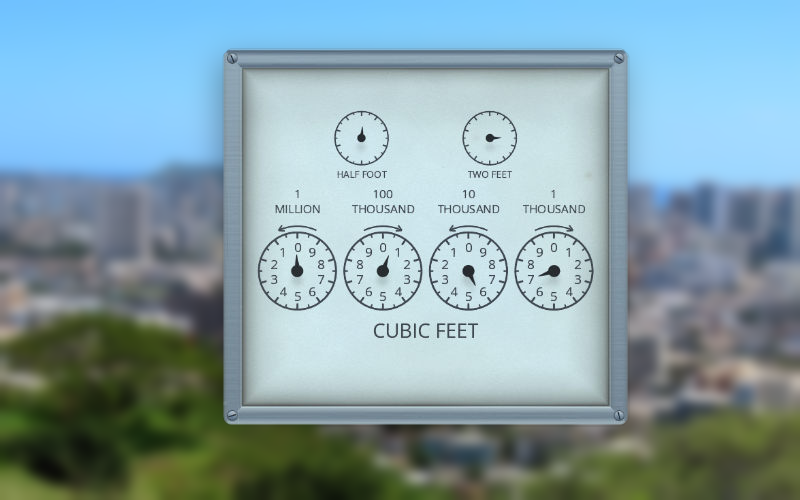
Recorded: 5700 ft³
